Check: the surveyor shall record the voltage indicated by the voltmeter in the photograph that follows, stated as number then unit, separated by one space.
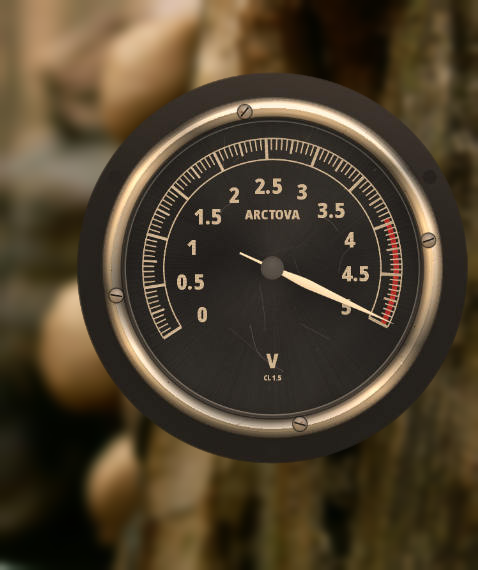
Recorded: 4.95 V
